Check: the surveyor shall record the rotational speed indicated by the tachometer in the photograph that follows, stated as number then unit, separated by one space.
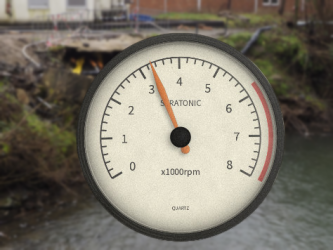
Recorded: 3300 rpm
